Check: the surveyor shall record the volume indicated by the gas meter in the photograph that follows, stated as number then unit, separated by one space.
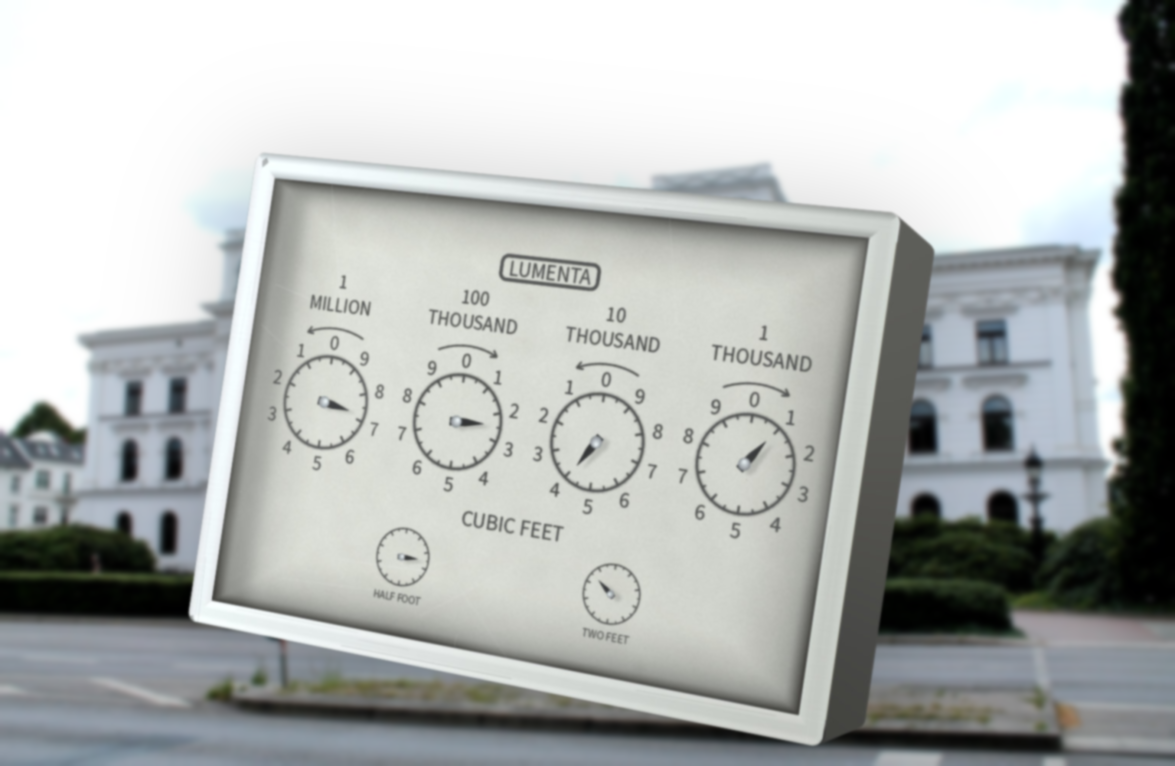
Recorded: 724100 ft³
